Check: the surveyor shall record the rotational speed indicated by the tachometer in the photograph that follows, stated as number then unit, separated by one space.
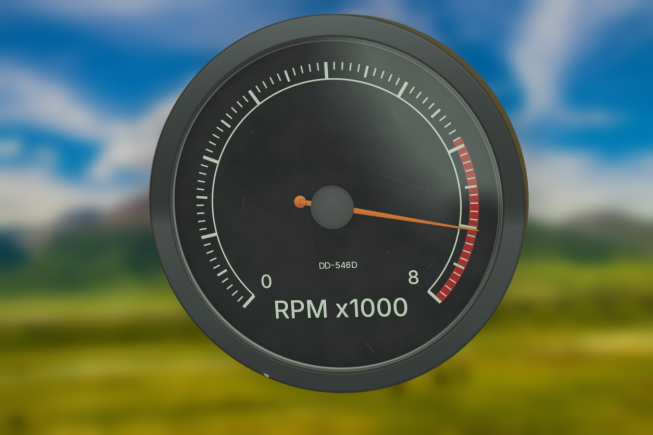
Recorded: 7000 rpm
